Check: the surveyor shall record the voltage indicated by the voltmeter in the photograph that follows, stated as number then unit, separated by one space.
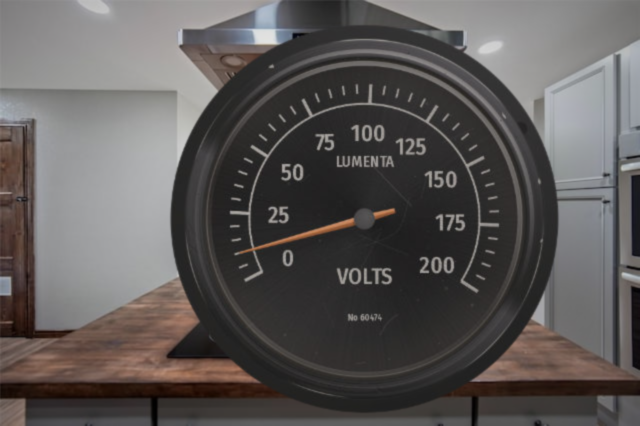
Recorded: 10 V
